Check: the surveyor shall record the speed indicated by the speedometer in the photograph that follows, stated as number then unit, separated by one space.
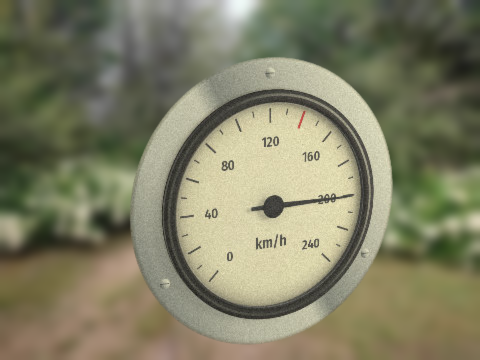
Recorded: 200 km/h
